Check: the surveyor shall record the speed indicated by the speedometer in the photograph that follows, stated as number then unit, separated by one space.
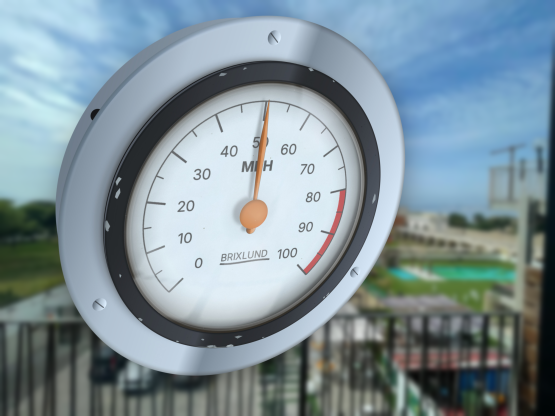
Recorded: 50 mph
